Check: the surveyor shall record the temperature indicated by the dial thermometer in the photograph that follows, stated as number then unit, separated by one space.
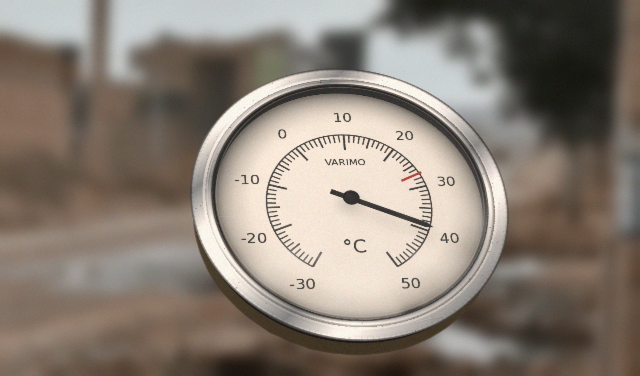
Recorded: 40 °C
